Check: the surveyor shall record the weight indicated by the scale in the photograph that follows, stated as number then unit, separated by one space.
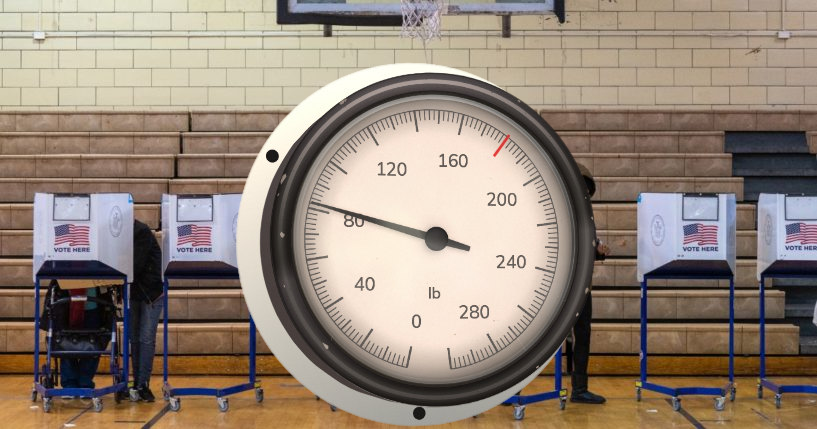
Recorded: 82 lb
